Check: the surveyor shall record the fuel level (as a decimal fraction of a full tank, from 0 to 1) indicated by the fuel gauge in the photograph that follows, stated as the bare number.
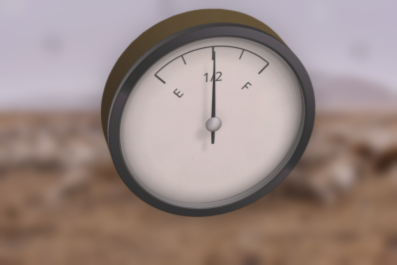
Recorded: 0.5
